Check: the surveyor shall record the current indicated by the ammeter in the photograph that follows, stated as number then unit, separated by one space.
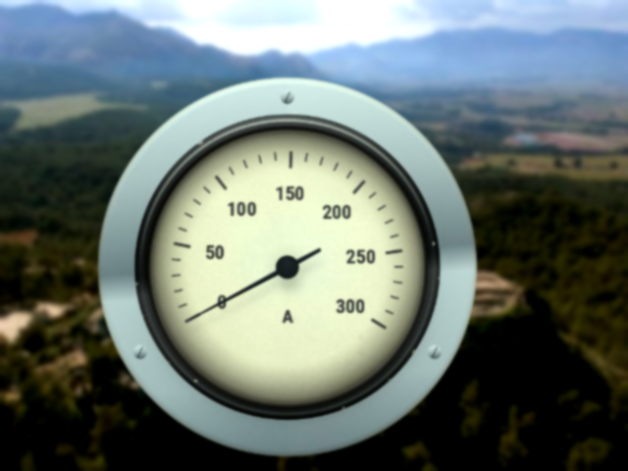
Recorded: 0 A
